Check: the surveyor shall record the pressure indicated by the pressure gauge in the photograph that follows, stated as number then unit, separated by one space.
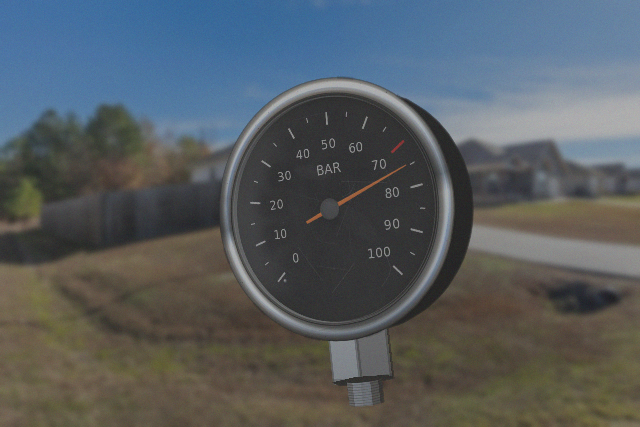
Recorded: 75 bar
